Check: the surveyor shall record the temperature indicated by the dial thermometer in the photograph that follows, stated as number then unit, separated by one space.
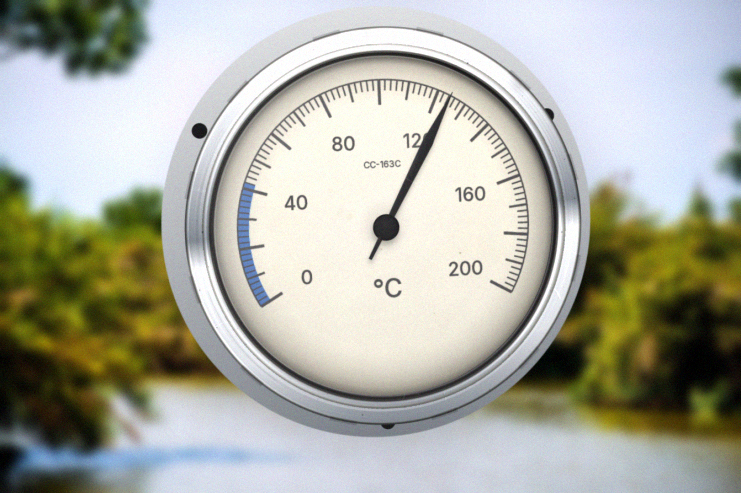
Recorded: 124 °C
